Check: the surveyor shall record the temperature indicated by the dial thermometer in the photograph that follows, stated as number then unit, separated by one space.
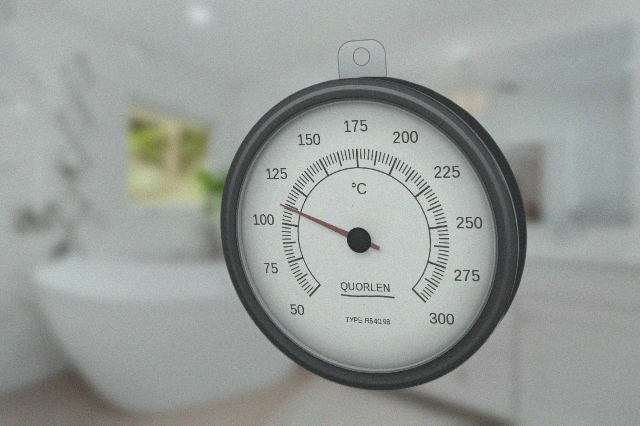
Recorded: 112.5 °C
